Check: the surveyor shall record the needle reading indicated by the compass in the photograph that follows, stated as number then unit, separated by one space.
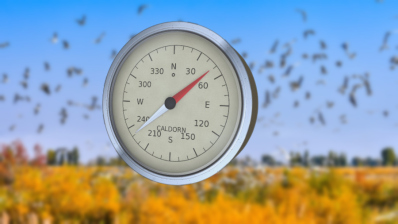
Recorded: 50 °
